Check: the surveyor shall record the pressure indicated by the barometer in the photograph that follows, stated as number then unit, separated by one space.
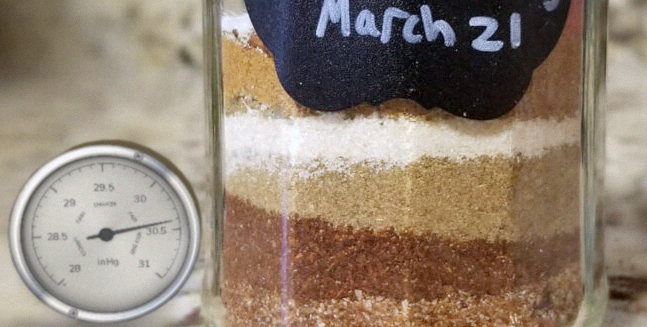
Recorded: 30.4 inHg
